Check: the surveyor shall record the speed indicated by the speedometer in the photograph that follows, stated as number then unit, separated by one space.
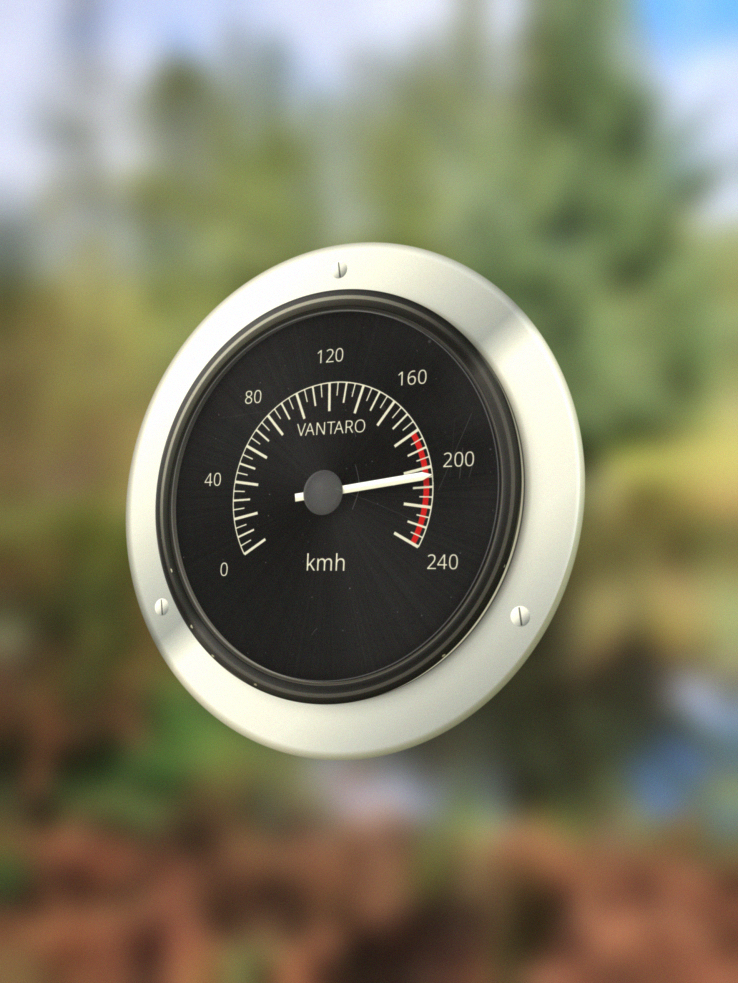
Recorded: 205 km/h
